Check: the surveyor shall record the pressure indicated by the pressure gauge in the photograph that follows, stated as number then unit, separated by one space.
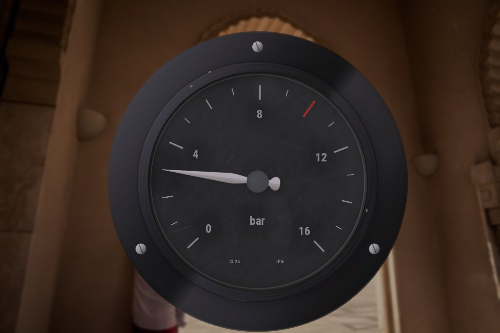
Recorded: 3 bar
